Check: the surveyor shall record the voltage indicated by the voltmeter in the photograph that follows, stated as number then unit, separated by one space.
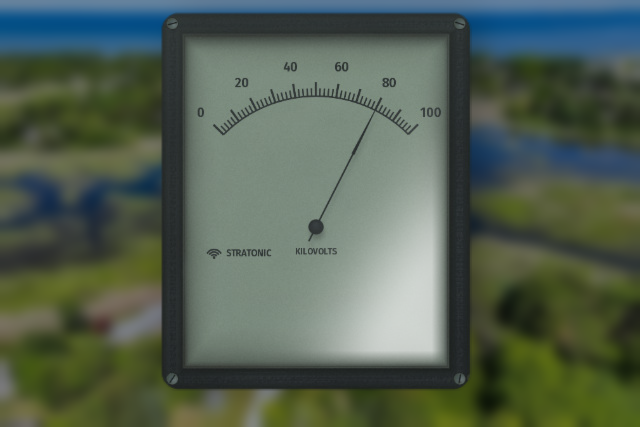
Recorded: 80 kV
